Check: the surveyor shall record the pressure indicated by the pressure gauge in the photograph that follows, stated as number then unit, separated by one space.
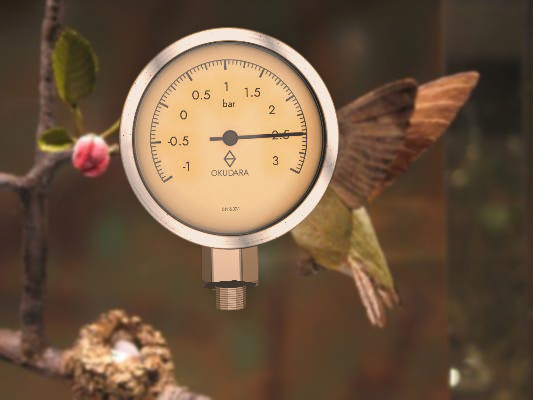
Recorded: 2.5 bar
